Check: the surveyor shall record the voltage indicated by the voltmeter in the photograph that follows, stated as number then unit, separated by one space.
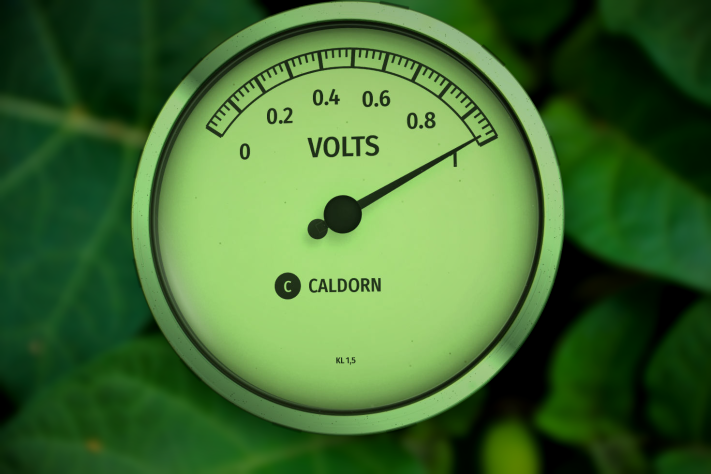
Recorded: 0.98 V
